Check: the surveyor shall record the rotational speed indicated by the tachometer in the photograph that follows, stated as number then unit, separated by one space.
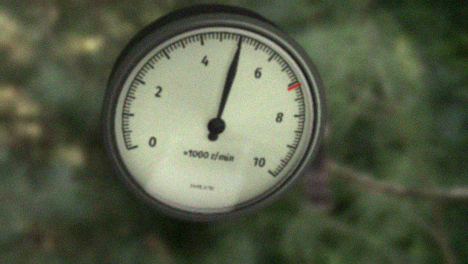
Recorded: 5000 rpm
